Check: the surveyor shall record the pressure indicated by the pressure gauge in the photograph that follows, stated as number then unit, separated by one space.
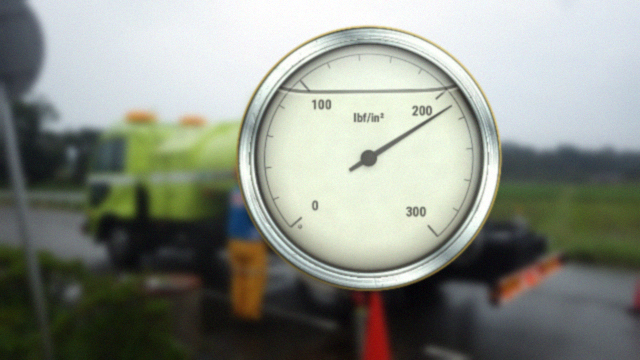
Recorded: 210 psi
